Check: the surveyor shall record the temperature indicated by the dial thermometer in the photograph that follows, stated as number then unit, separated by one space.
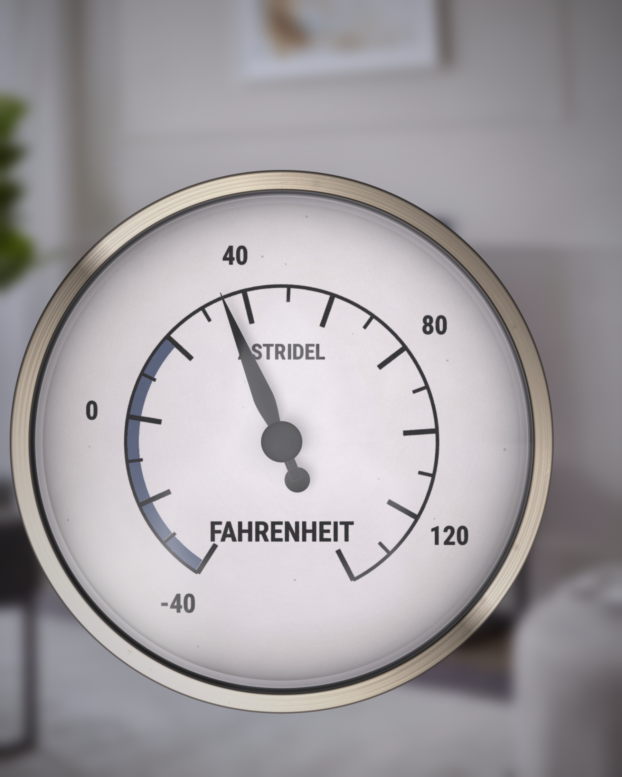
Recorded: 35 °F
